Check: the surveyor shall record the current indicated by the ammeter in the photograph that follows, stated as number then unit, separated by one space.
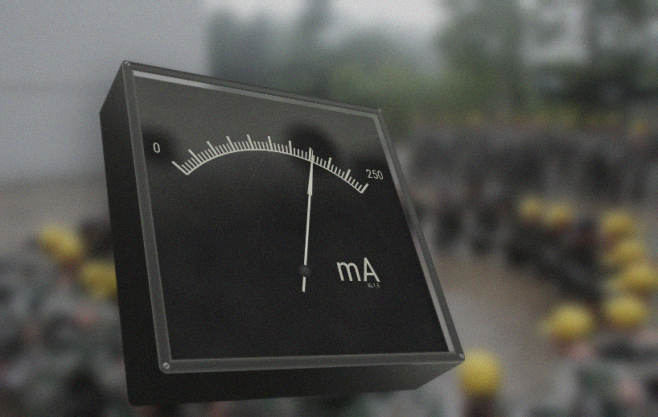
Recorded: 175 mA
